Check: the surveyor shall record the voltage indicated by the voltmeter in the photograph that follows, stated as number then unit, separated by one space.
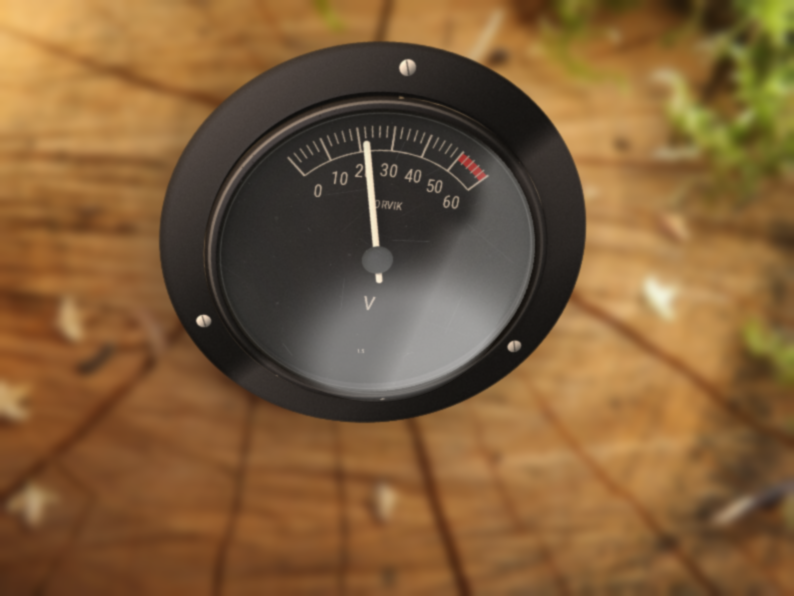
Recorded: 22 V
